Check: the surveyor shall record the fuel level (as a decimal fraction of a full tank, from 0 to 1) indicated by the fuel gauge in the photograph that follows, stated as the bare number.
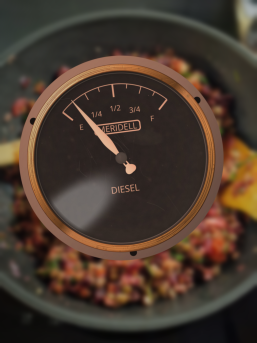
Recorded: 0.125
